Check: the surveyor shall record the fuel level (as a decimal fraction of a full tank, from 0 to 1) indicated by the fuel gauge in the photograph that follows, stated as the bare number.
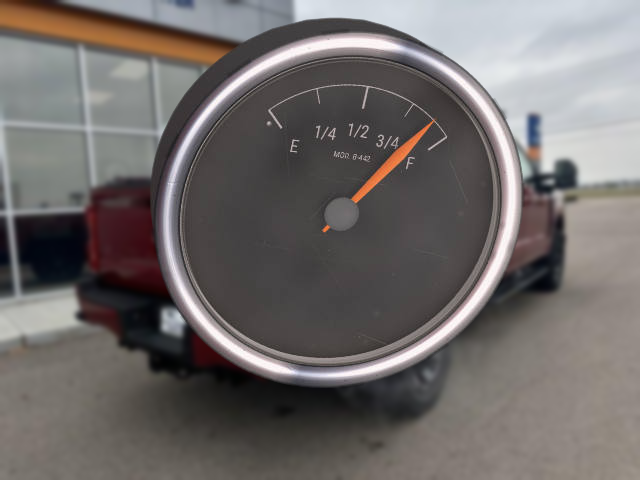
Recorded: 0.875
